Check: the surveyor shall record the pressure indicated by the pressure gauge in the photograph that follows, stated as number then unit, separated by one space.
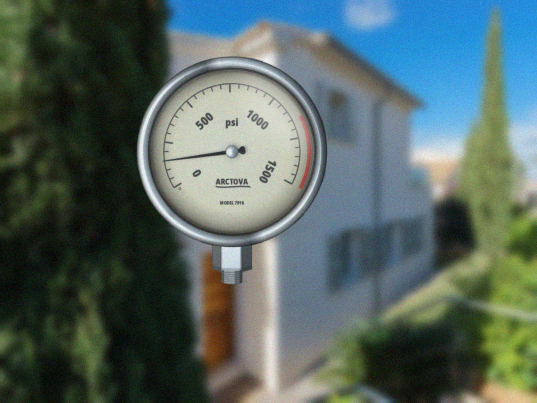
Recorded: 150 psi
